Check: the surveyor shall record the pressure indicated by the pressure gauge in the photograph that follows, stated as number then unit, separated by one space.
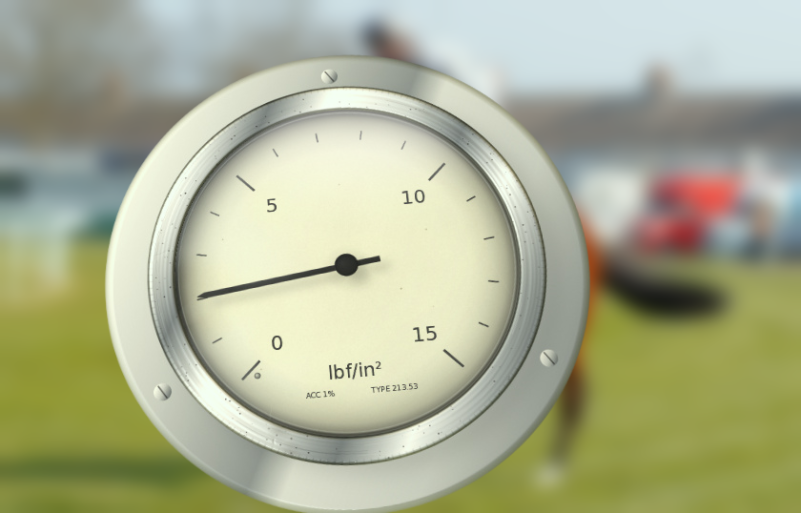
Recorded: 2 psi
